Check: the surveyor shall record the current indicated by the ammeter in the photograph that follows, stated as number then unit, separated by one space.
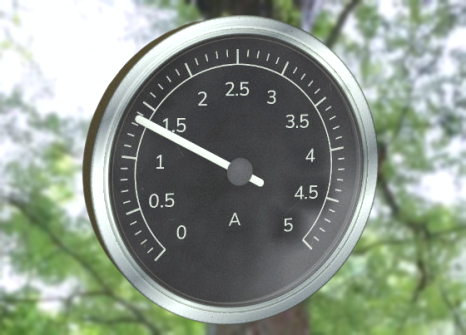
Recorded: 1.35 A
